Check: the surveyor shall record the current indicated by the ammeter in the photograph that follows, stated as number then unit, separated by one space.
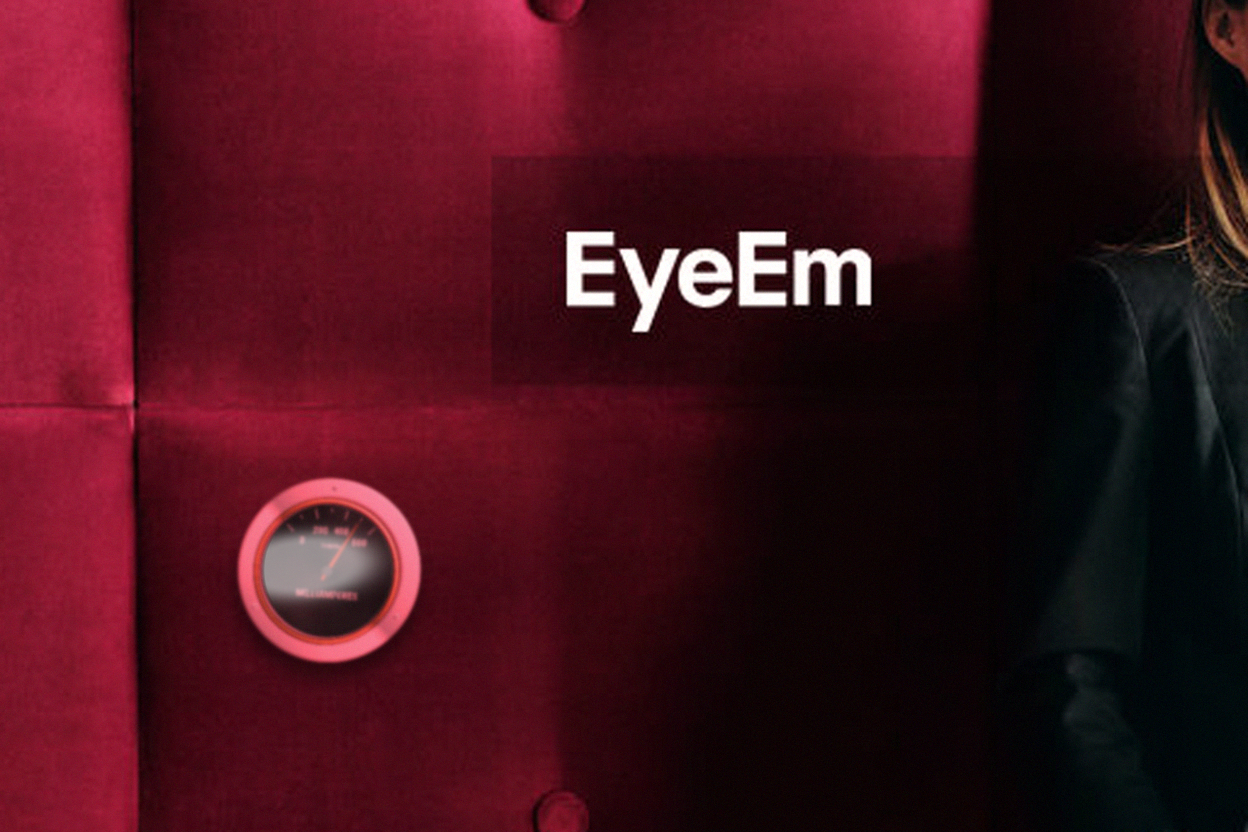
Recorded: 500 mA
